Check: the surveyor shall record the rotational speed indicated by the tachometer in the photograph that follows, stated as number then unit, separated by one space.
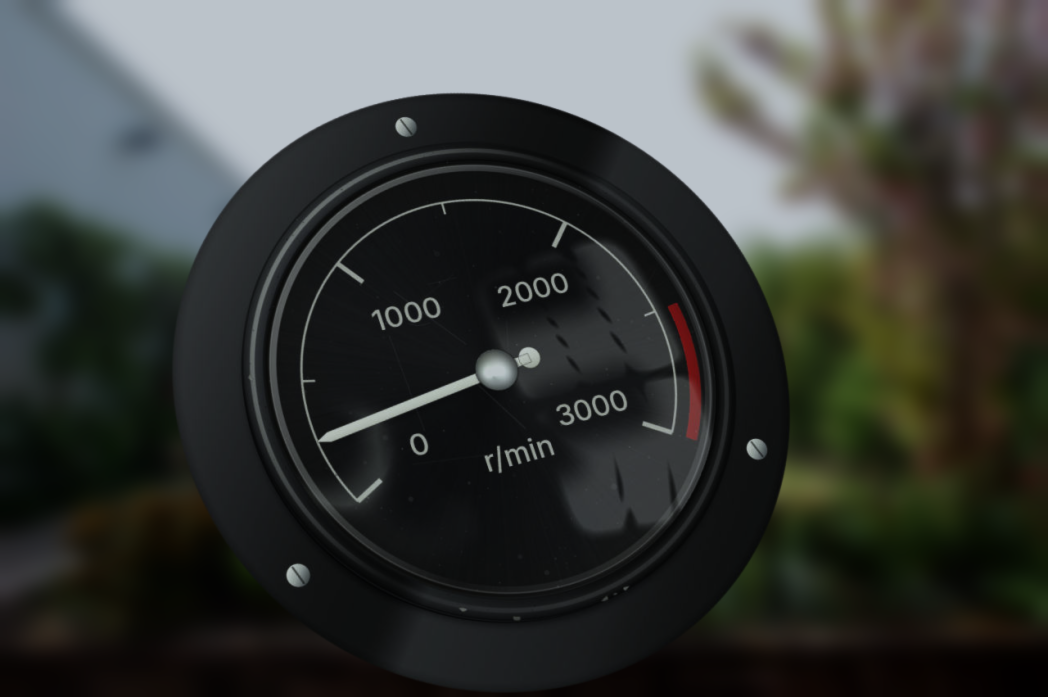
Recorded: 250 rpm
